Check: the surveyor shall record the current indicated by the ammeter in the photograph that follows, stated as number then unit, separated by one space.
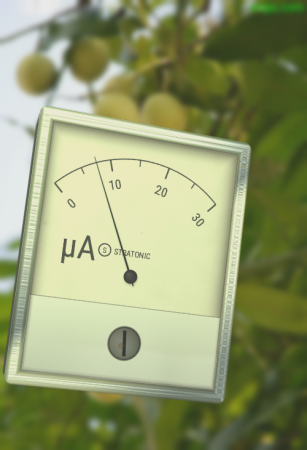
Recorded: 7.5 µA
